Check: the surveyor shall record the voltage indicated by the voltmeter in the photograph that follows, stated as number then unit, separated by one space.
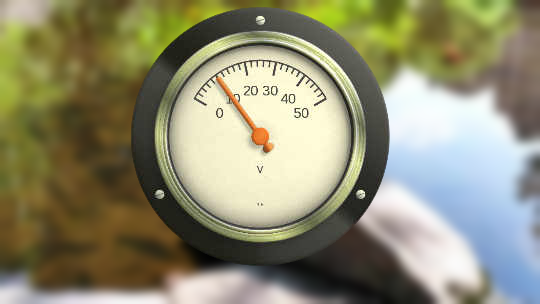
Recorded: 10 V
